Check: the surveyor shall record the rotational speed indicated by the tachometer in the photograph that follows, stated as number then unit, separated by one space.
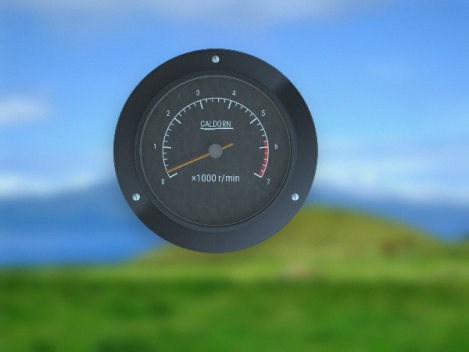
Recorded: 200 rpm
